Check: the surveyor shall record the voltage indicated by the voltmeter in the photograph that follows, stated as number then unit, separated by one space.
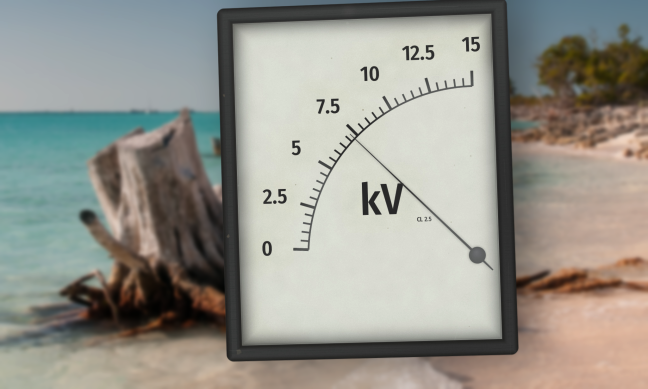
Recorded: 7.25 kV
